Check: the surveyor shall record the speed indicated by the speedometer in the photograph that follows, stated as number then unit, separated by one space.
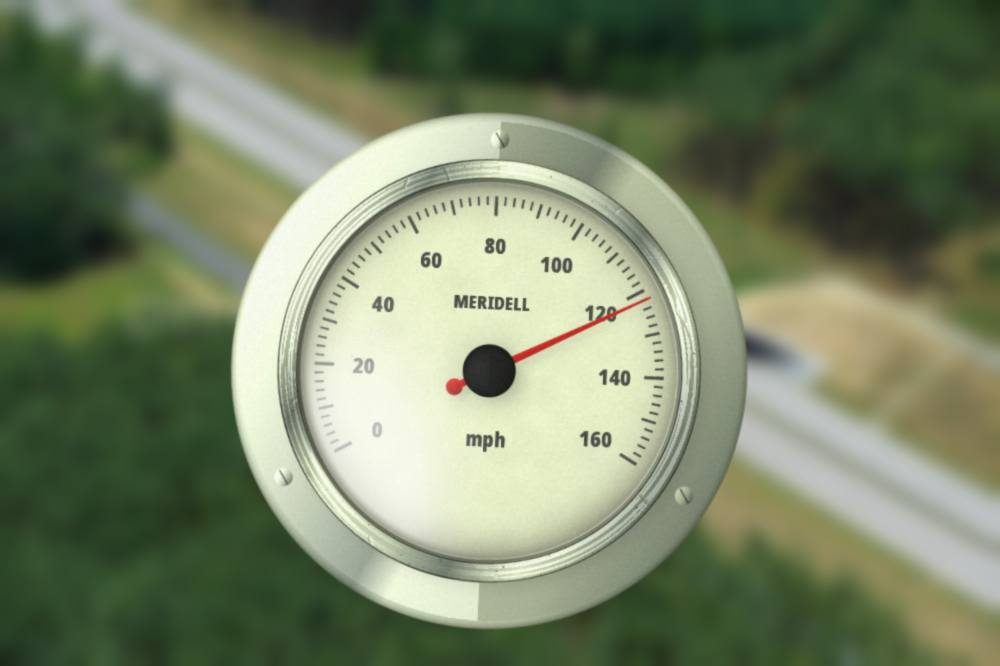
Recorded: 122 mph
